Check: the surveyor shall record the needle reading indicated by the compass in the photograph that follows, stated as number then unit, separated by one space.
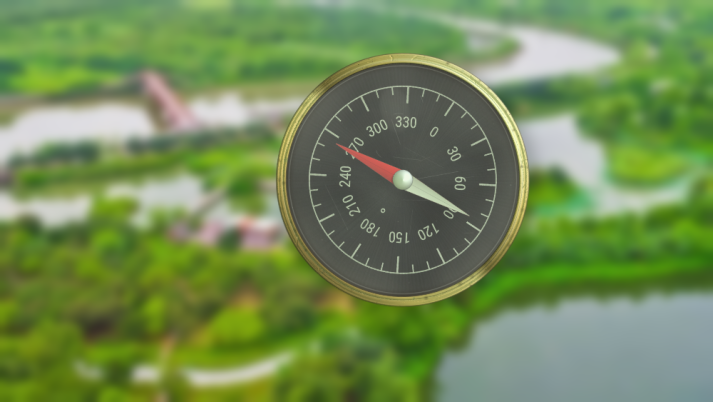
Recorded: 265 °
